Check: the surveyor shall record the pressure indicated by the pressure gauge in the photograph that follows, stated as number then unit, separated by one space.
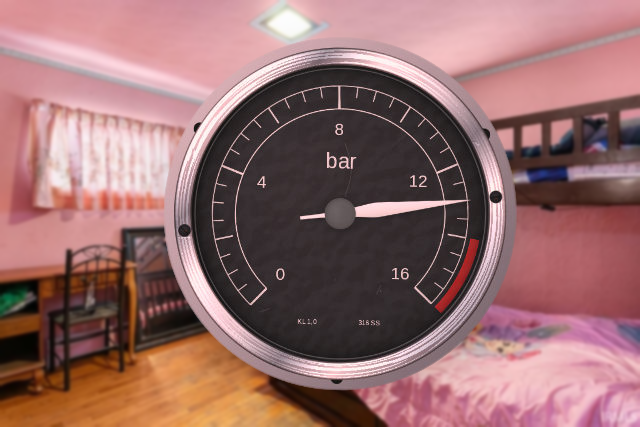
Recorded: 13 bar
